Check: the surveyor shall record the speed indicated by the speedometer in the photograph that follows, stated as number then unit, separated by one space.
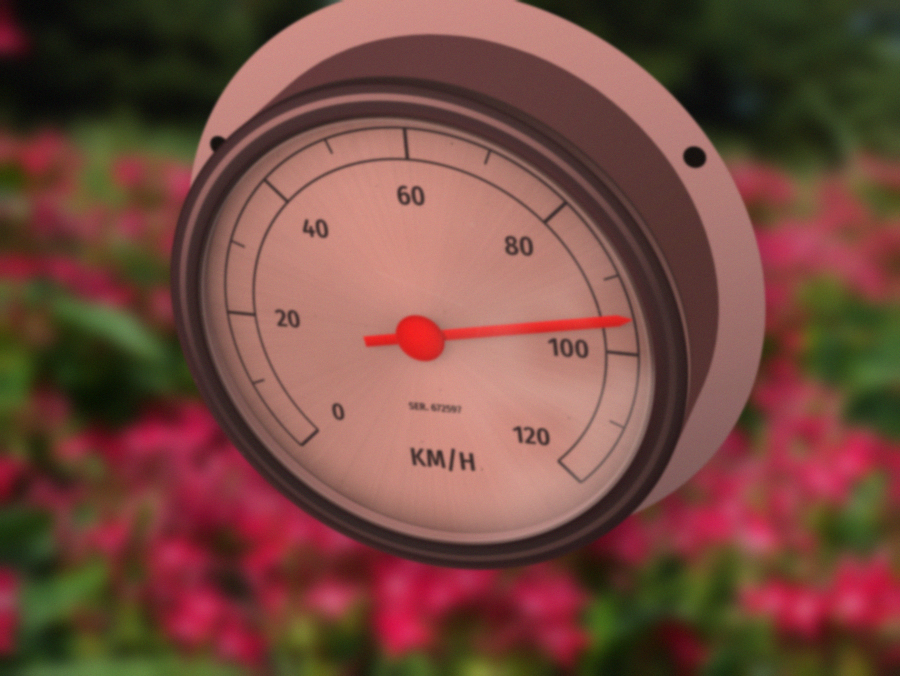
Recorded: 95 km/h
